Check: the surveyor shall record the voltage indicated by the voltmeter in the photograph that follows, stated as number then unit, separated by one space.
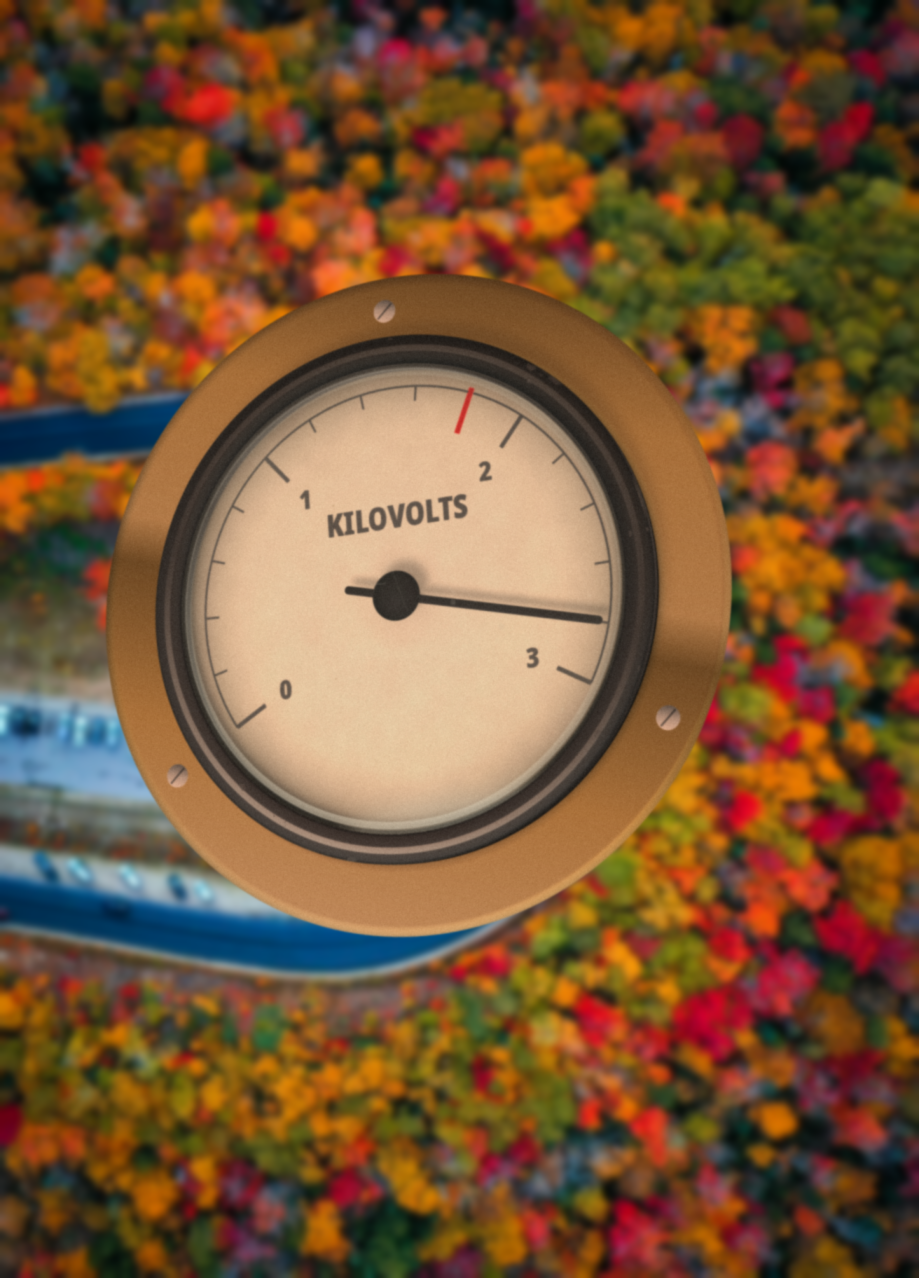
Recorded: 2.8 kV
